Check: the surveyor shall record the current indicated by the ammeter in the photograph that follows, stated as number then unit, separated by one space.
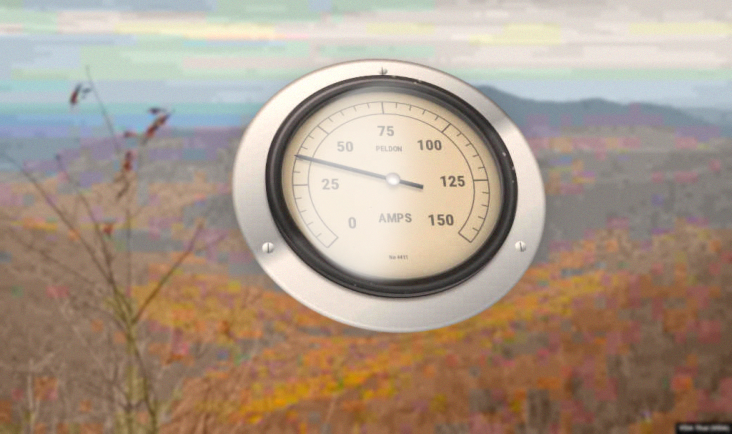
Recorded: 35 A
